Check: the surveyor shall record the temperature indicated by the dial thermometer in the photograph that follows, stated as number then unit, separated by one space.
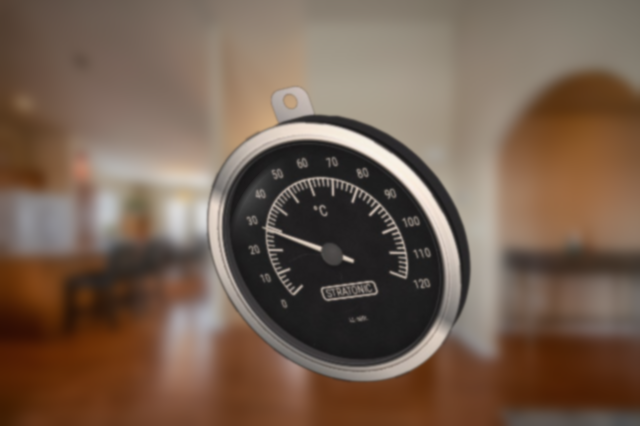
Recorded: 30 °C
